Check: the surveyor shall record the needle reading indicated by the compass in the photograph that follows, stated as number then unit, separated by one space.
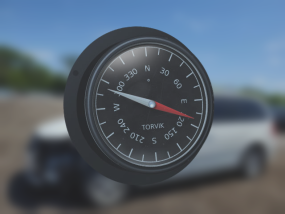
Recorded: 112.5 °
